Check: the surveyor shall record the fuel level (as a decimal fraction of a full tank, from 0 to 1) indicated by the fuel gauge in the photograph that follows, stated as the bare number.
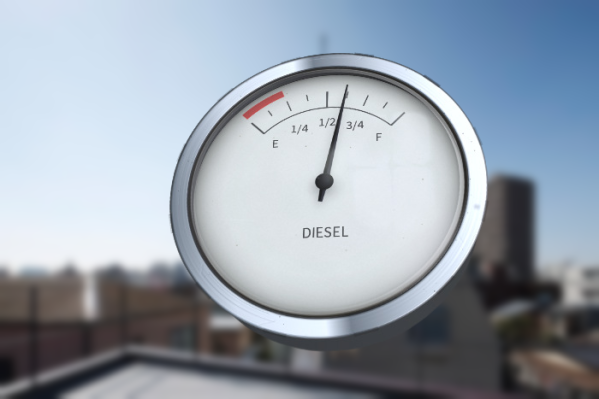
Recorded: 0.625
